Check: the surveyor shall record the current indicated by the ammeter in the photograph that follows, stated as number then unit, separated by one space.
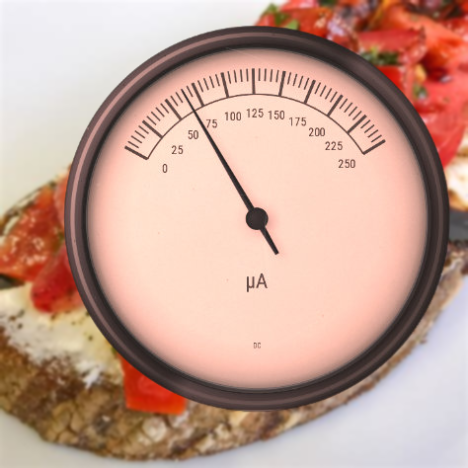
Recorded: 65 µA
